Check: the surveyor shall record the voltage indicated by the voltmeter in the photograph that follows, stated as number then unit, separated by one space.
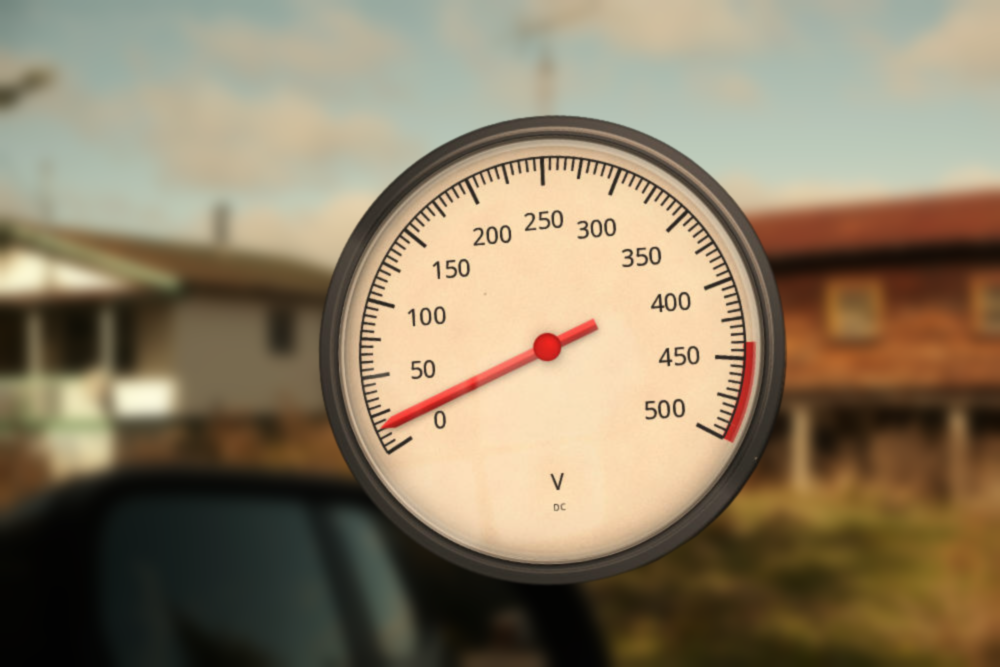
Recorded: 15 V
